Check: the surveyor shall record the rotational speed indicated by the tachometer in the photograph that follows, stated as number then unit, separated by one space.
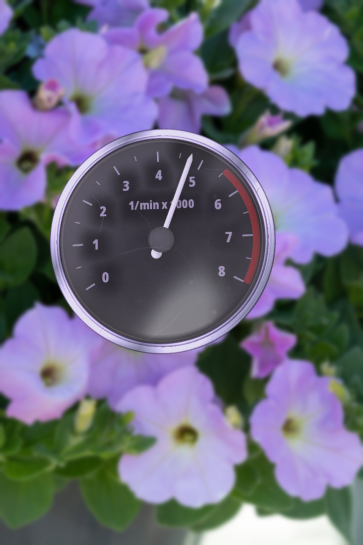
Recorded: 4750 rpm
